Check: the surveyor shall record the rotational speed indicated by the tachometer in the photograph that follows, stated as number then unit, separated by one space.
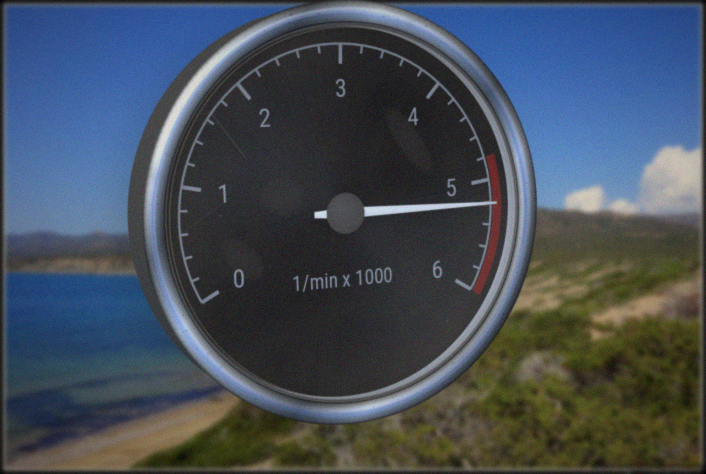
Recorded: 5200 rpm
